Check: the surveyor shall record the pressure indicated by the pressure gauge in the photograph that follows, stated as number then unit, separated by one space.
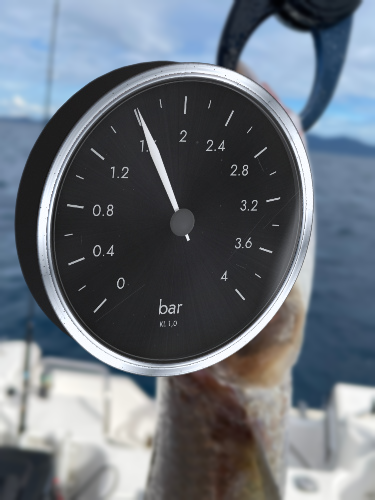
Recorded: 1.6 bar
